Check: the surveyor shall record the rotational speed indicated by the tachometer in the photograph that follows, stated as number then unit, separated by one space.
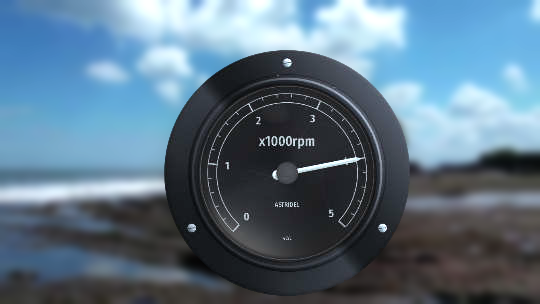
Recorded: 4000 rpm
